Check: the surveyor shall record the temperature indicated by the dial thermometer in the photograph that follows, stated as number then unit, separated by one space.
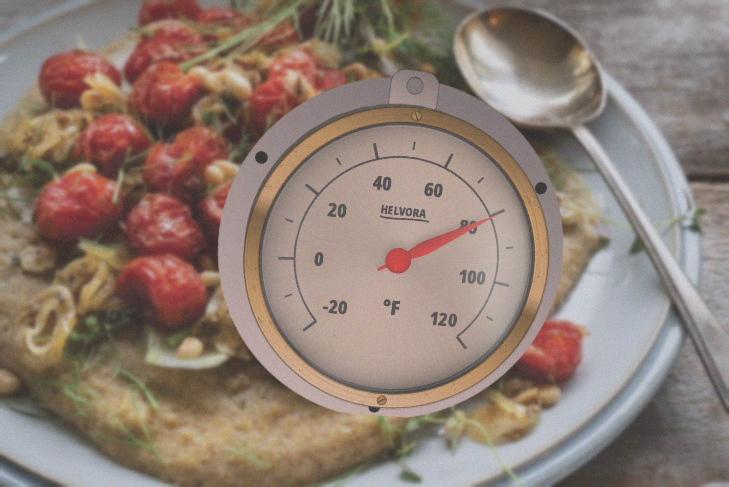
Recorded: 80 °F
